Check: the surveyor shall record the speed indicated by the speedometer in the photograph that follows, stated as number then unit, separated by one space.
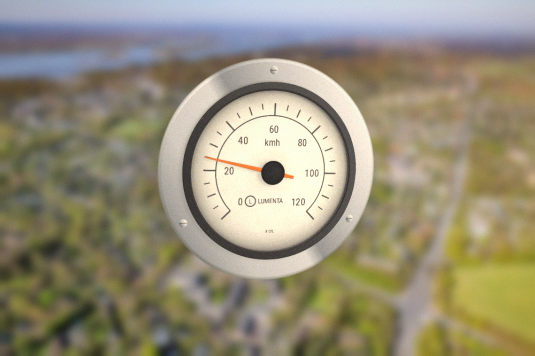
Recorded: 25 km/h
